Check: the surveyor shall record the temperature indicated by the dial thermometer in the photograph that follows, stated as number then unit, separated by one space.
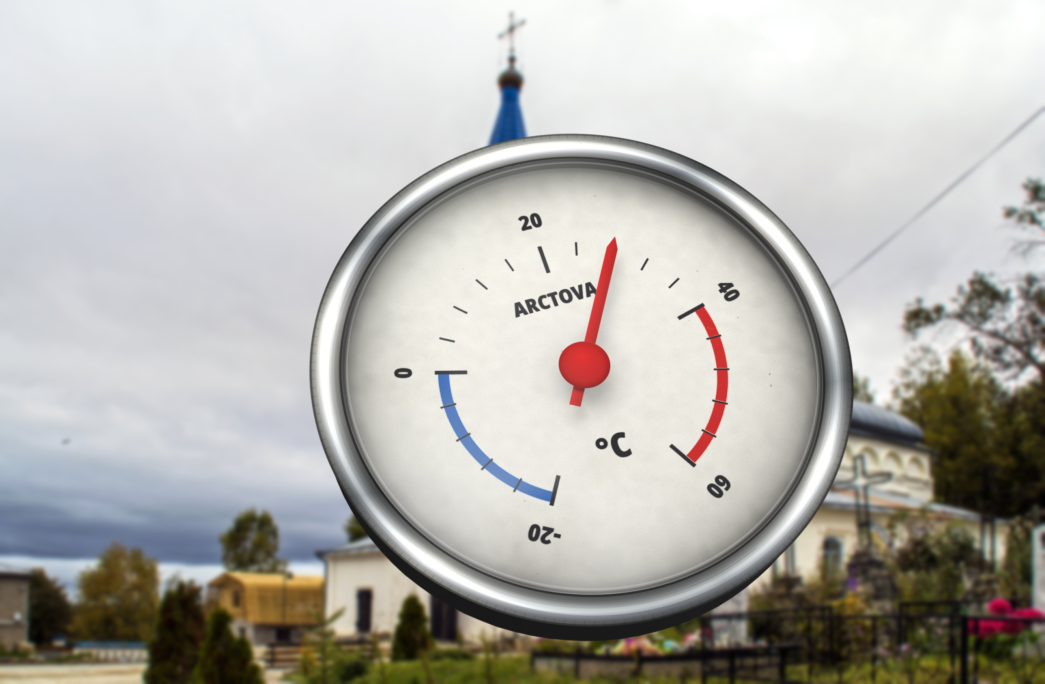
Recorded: 28 °C
